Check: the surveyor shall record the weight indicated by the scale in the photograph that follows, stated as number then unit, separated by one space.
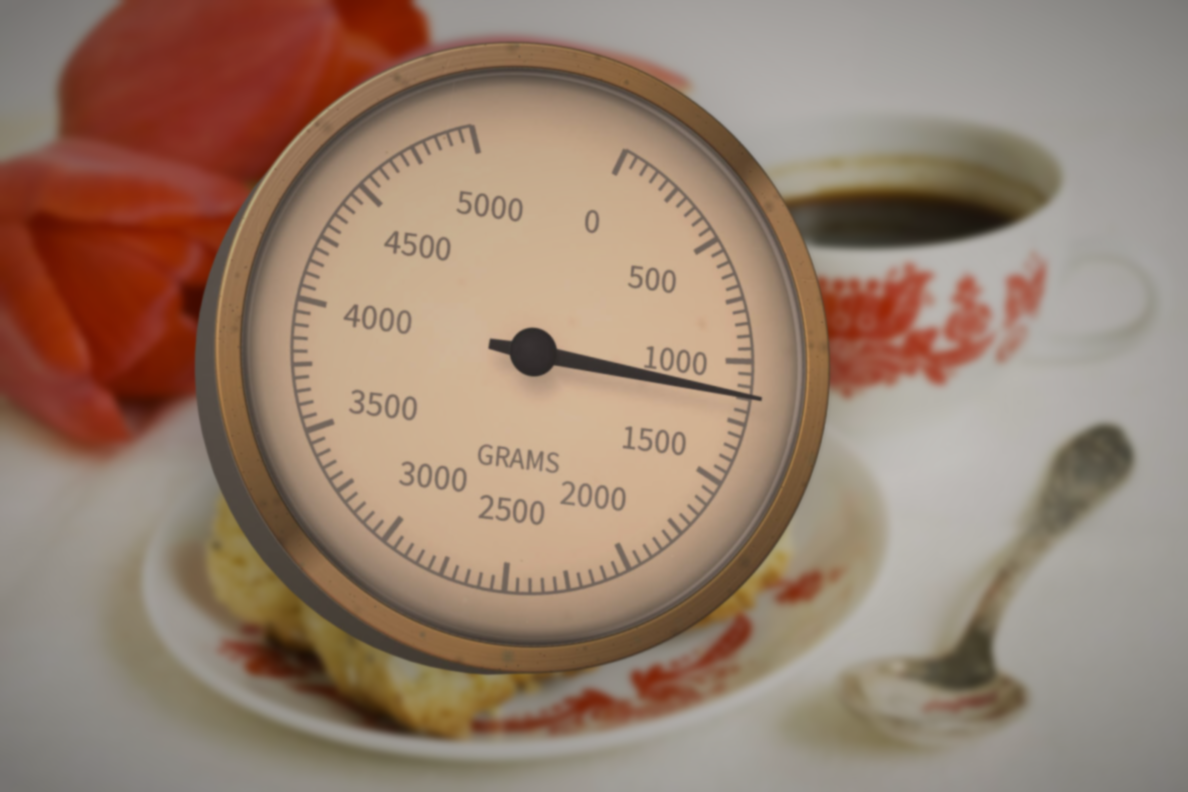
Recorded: 1150 g
